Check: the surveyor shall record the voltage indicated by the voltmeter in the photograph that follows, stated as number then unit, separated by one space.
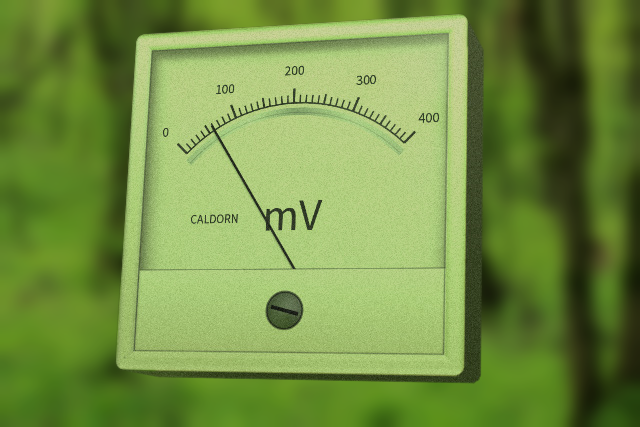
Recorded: 60 mV
